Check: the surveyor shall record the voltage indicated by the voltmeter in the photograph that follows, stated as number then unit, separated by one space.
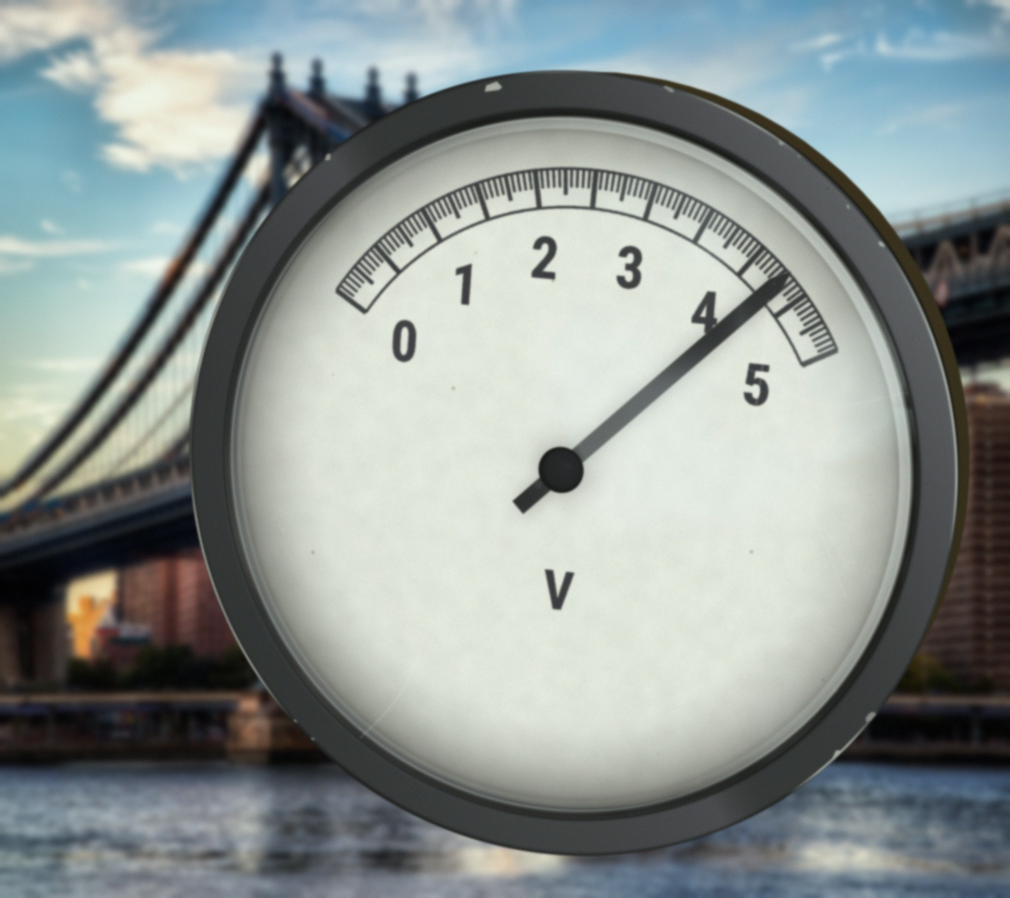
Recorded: 4.3 V
